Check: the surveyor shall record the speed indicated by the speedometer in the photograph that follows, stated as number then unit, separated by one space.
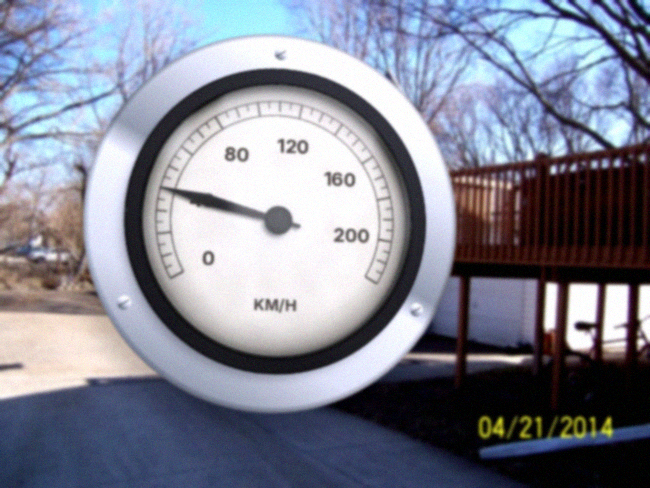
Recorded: 40 km/h
